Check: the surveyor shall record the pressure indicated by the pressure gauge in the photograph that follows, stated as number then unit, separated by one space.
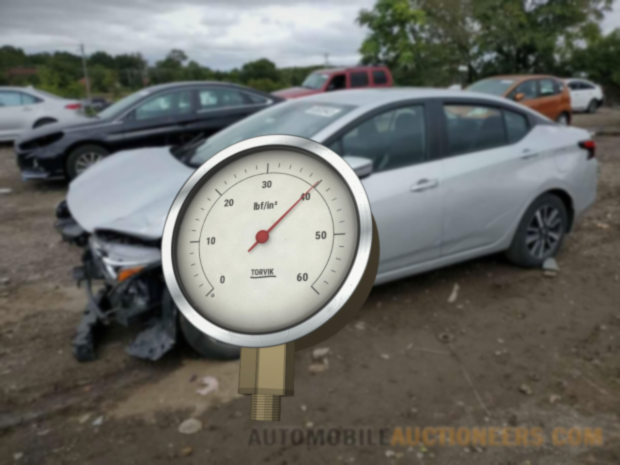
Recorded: 40 psi
